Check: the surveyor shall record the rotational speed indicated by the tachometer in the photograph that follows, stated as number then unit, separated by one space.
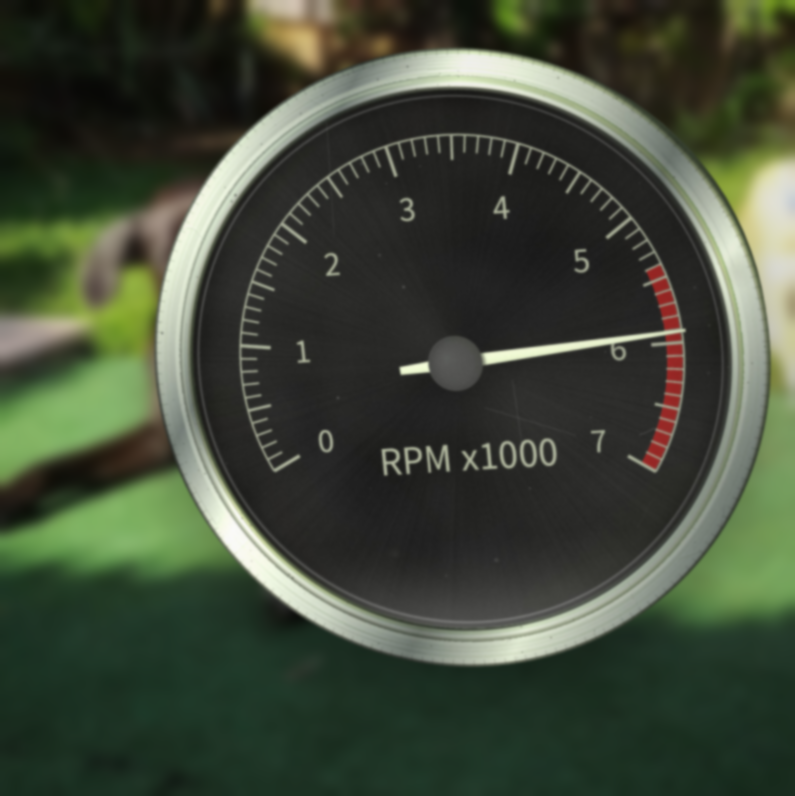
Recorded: 5900 rpm
